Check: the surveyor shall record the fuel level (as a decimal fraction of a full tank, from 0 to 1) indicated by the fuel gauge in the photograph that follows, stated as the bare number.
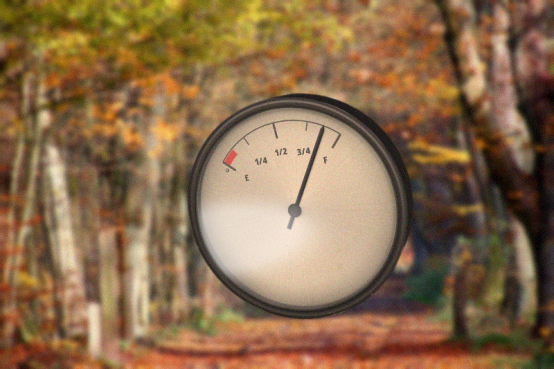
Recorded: 0.875
